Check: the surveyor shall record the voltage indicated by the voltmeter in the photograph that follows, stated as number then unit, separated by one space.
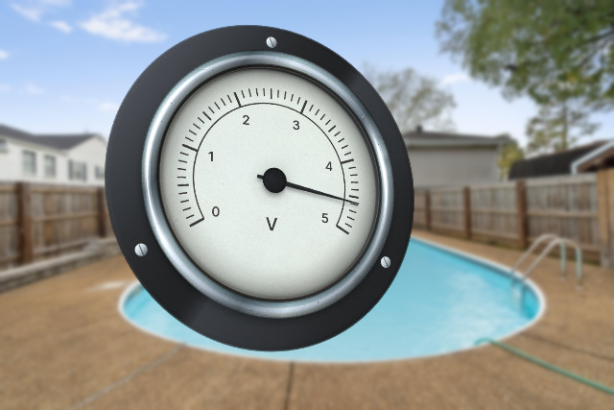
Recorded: 4.6 V
